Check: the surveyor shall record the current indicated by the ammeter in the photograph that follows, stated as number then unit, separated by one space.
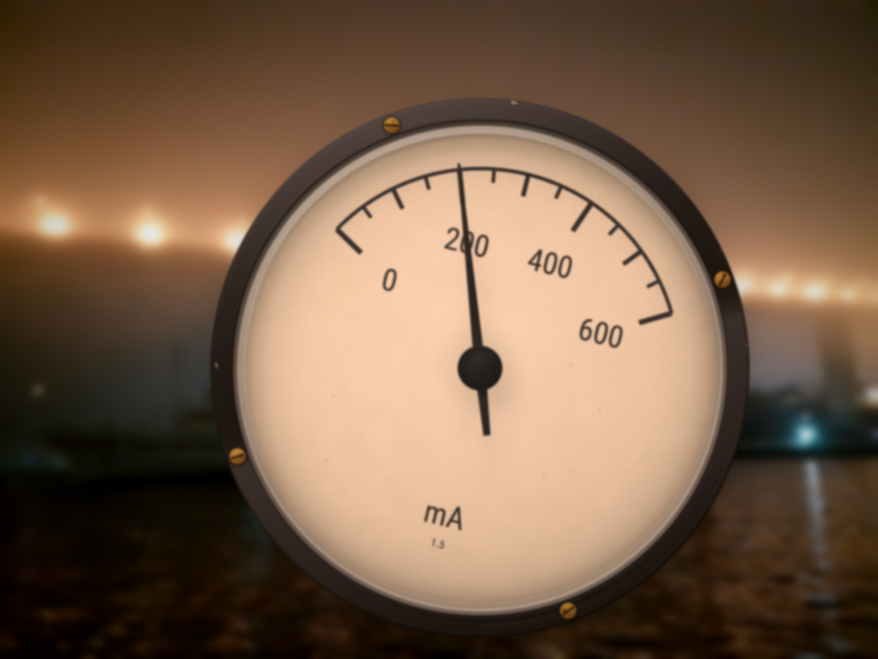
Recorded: 200 mA
